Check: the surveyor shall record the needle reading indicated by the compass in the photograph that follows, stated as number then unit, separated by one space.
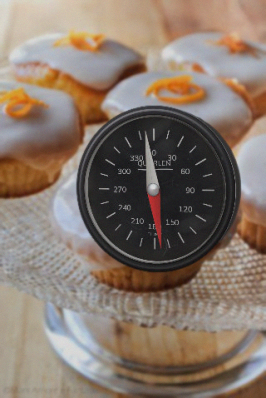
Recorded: 172.5 °
